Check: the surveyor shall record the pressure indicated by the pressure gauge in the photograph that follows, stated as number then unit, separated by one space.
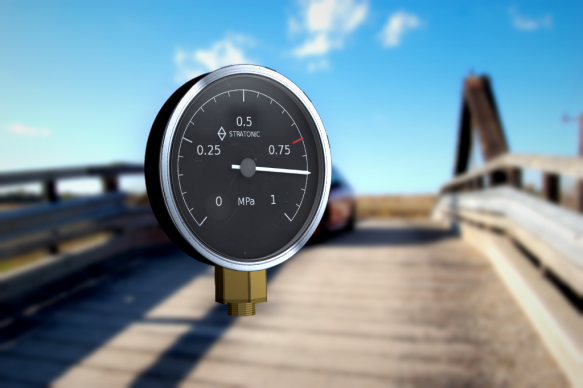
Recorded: 0.85 MPa
